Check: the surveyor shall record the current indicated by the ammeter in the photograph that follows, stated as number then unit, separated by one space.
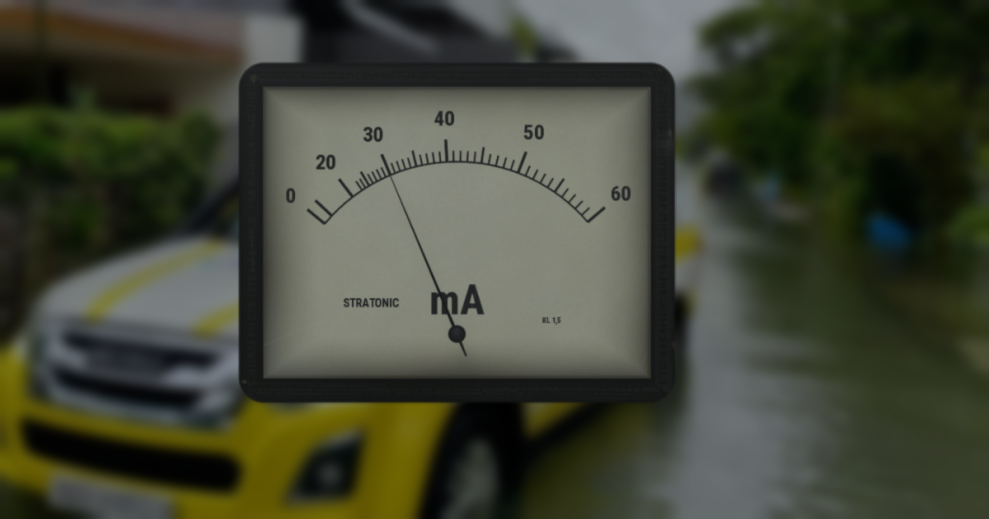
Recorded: 30 mA
